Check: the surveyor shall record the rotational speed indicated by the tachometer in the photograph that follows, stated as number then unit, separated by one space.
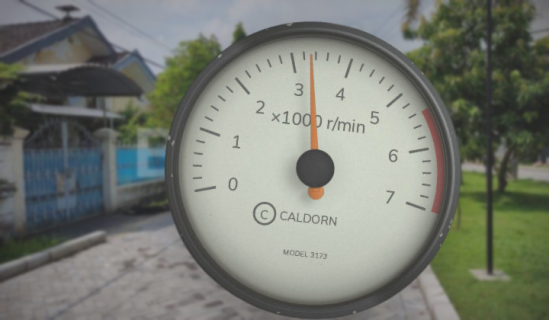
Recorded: 3300 rpm
